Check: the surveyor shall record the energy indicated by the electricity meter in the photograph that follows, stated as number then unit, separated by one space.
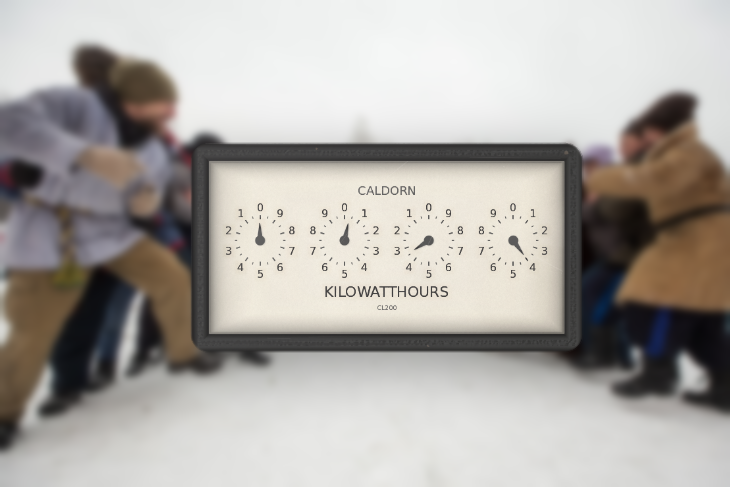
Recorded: 34 kWh
